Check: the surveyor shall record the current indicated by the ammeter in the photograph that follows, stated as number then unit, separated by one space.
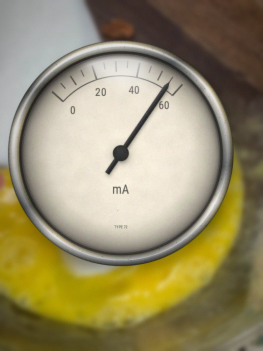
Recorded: 55 mA
